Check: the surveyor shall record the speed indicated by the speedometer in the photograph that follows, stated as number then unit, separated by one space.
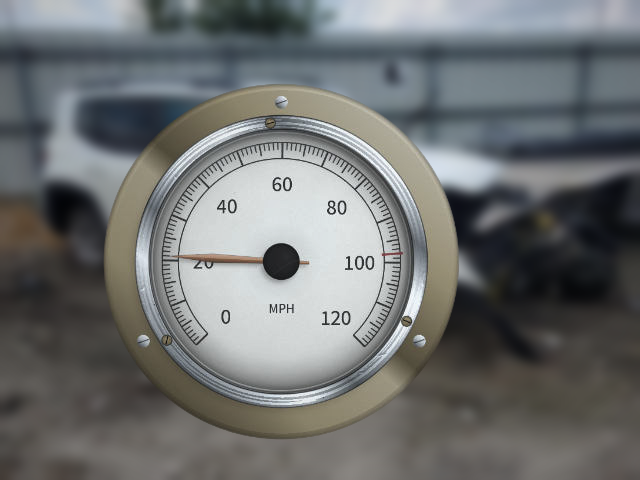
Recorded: 21 mph
